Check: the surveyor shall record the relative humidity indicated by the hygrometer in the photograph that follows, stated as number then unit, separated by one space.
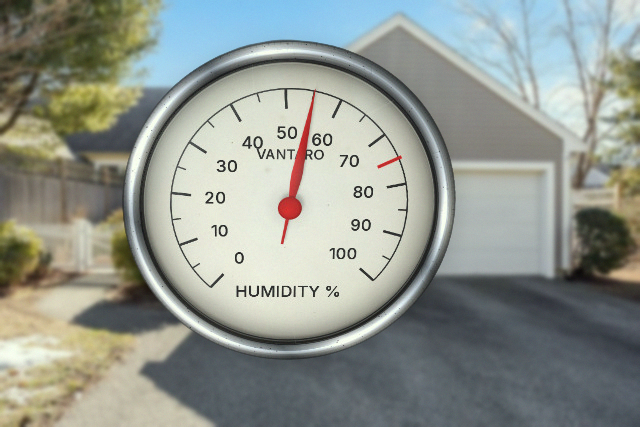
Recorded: 55 %
